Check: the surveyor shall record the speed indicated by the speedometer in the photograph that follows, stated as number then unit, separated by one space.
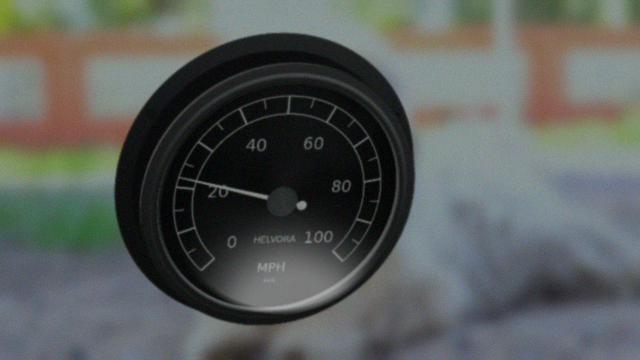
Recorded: 22.5 mph
